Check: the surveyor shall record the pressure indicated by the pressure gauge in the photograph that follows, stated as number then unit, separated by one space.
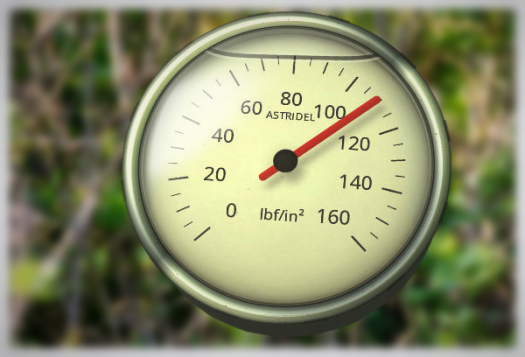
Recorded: 110 psi
